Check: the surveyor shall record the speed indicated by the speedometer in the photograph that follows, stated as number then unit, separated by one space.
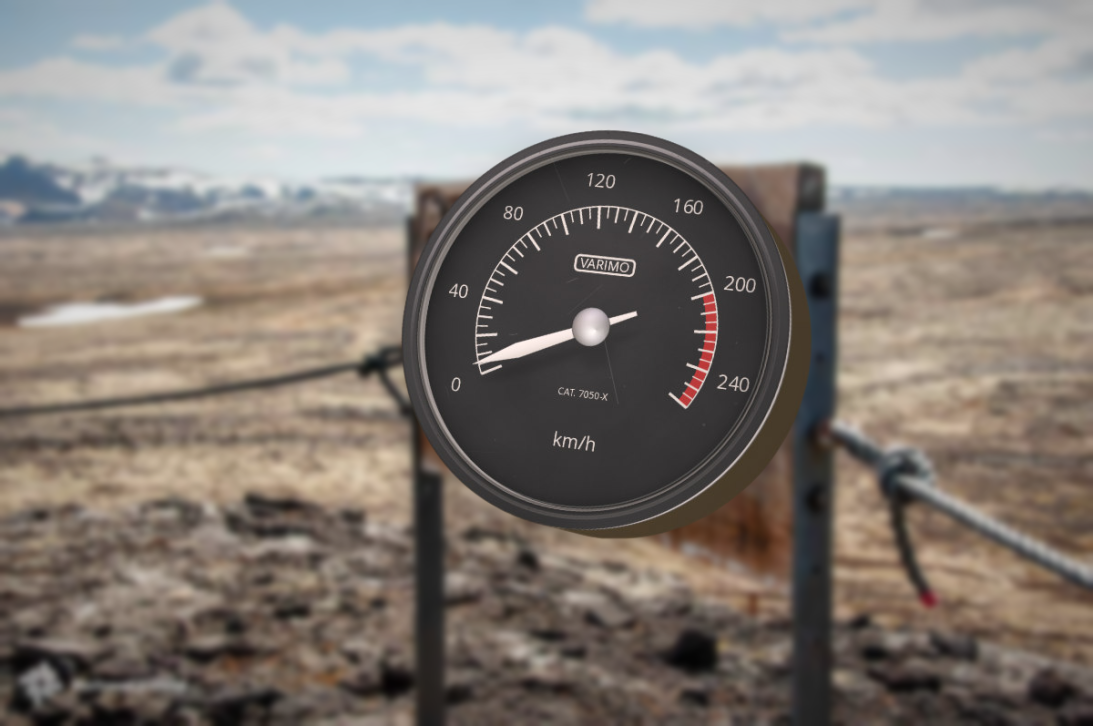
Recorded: 5 km/h
